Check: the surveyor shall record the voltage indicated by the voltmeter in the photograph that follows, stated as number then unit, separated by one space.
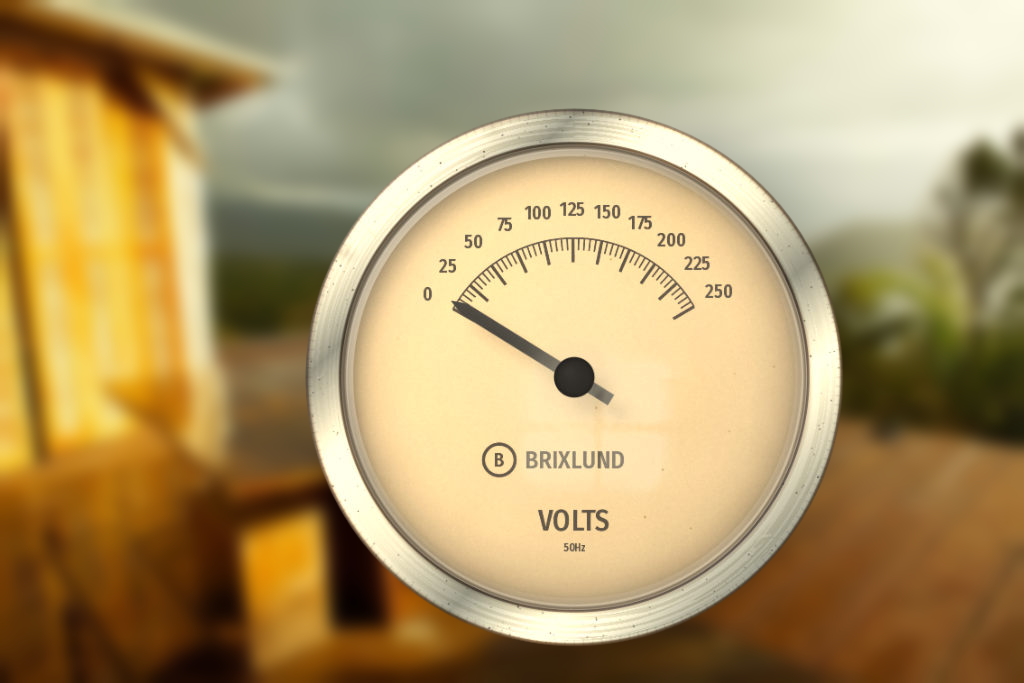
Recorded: 5 V
